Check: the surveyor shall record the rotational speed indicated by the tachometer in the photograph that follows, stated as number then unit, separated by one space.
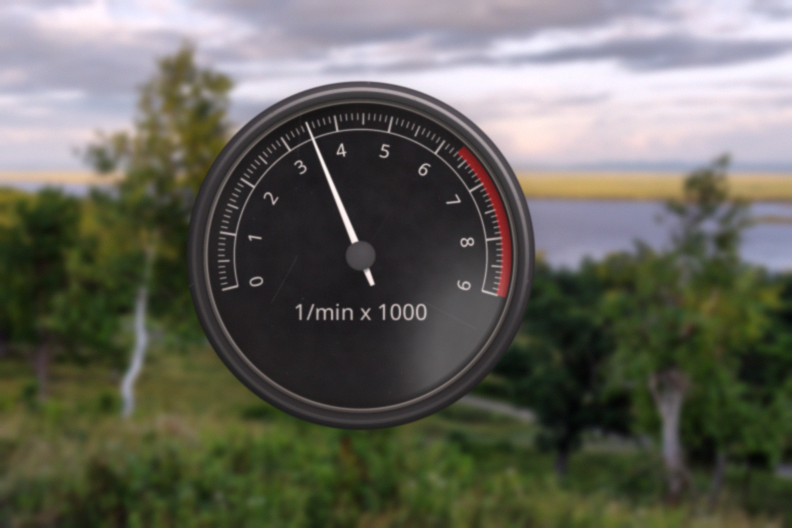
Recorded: 3500 rpm
